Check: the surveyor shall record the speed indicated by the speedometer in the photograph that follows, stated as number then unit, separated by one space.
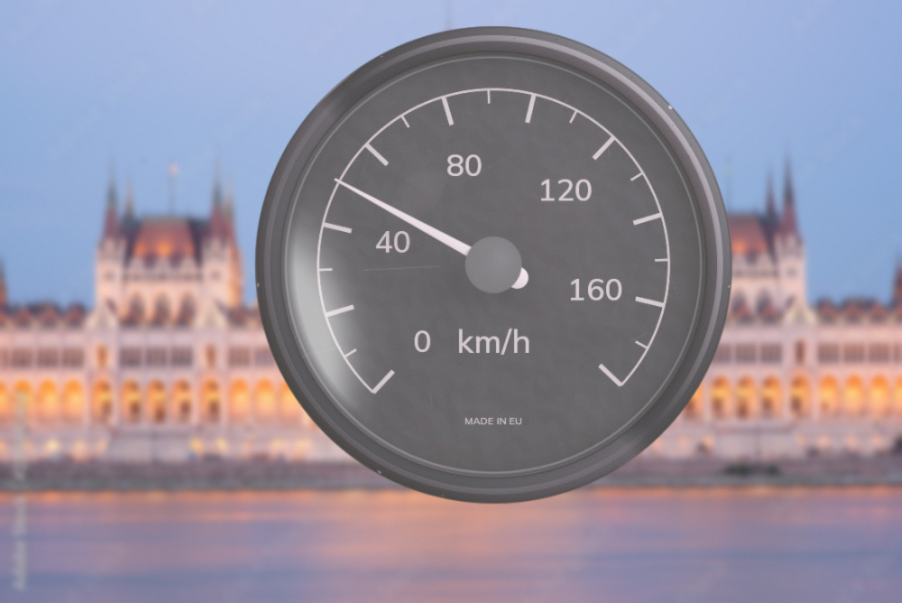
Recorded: 50 km/h
